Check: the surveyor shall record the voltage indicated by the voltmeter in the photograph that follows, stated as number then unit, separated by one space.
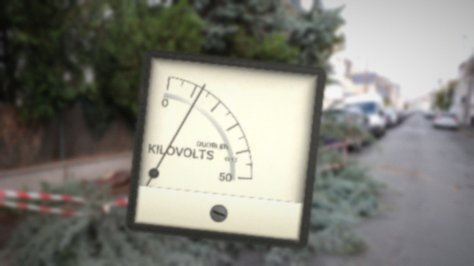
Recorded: 12.5 kV
